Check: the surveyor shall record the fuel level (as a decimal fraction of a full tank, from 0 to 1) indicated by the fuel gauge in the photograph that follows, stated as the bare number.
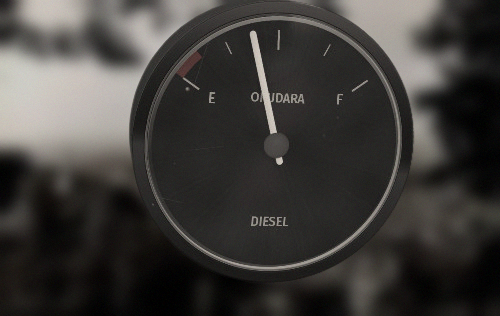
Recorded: 0.375
